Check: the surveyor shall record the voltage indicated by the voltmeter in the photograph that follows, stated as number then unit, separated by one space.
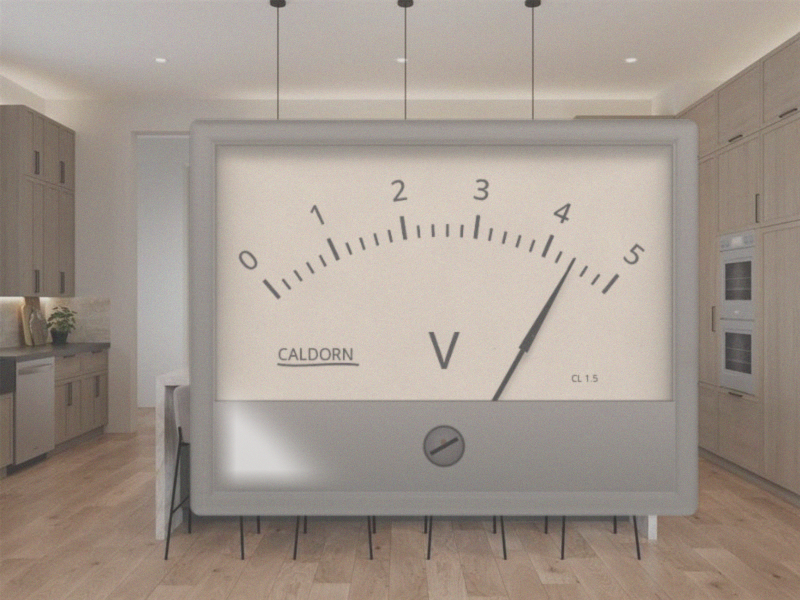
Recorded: 4.4 V
